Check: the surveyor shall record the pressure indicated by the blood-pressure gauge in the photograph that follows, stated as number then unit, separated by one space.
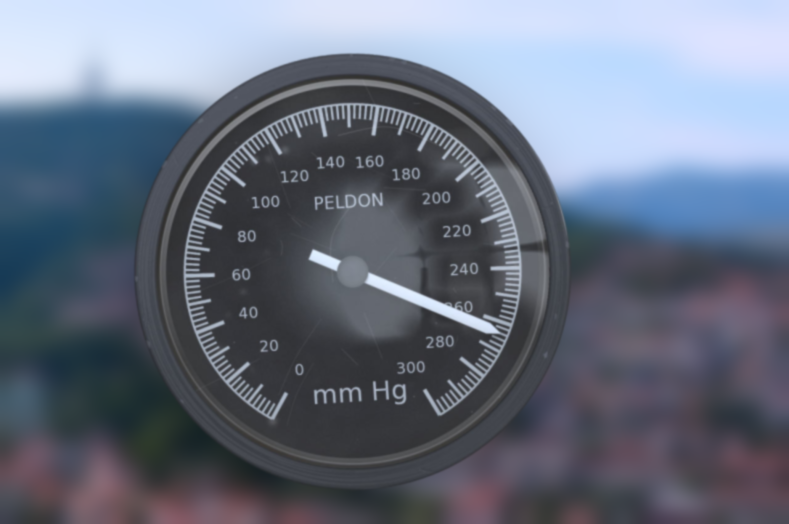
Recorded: 264 mmHg
